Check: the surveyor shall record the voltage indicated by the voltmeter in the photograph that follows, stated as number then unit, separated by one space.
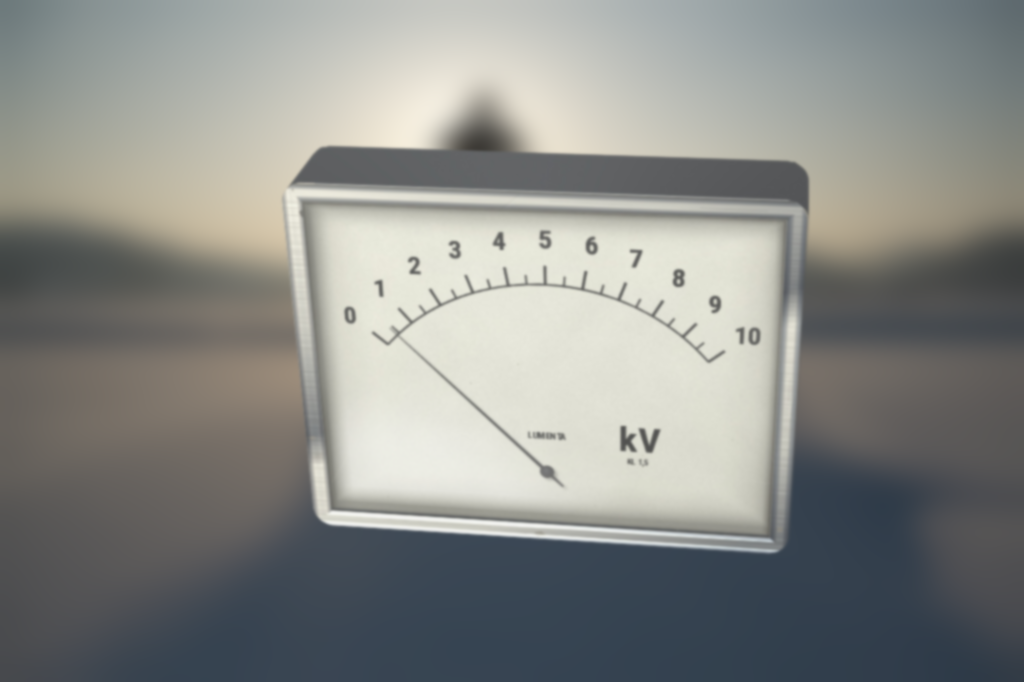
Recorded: 0.5 kV
